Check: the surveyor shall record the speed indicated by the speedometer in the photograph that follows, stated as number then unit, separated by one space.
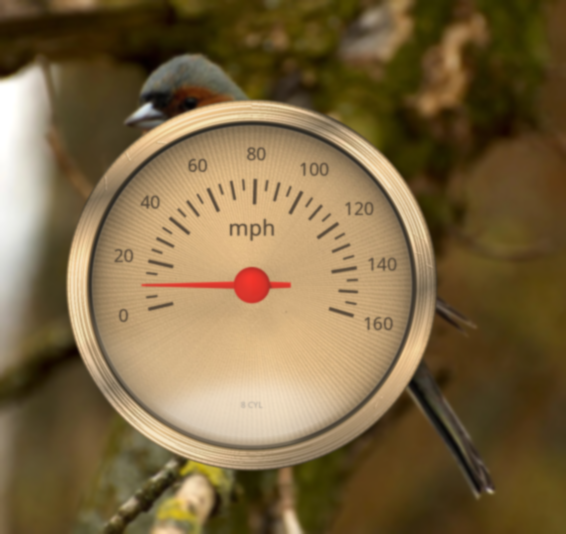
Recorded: 10 mph
